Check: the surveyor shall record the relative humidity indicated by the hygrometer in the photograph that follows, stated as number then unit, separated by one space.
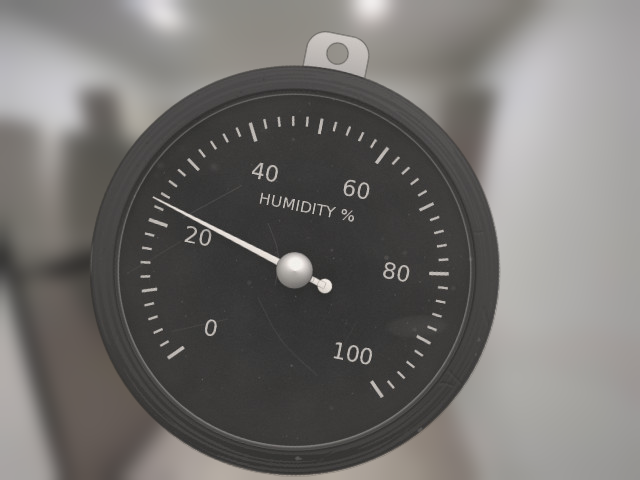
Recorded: 23 %
